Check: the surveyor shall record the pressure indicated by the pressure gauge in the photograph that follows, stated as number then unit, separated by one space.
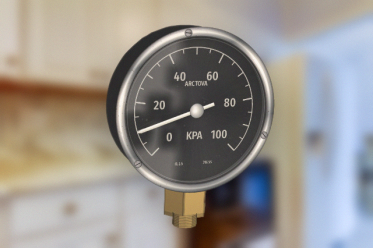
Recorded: 10 kPa
